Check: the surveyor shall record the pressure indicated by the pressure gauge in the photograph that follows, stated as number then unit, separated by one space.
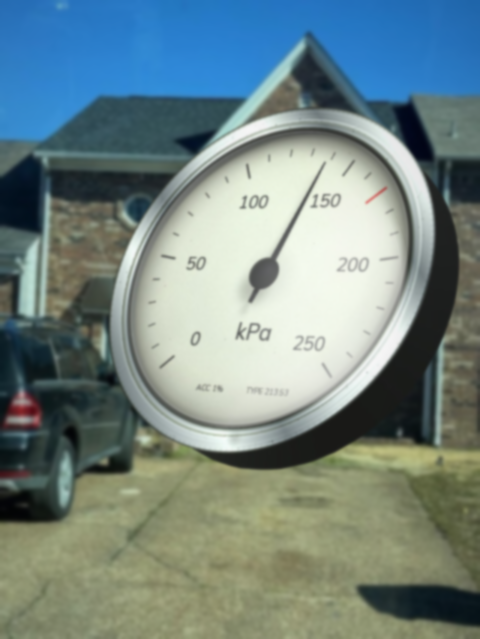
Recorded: 140 kPa
